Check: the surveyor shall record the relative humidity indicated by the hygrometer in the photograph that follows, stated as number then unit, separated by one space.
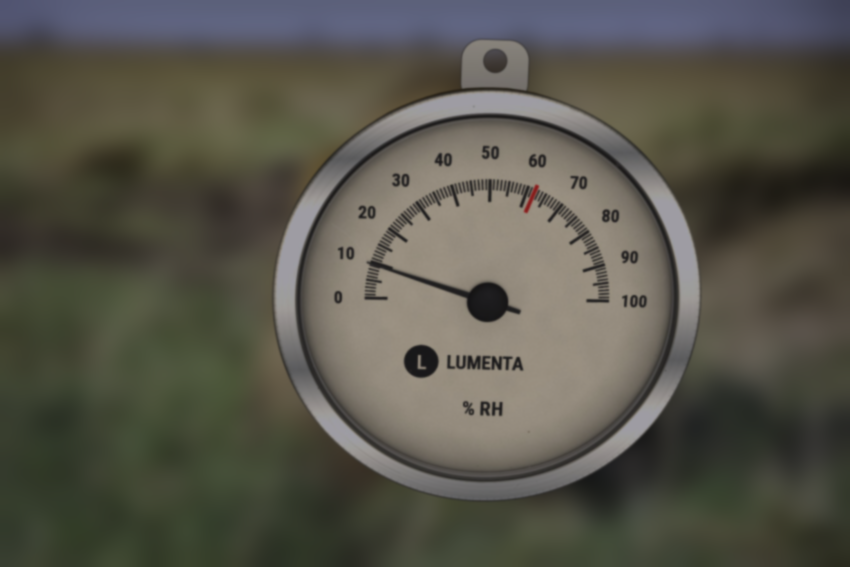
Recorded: 10 %
